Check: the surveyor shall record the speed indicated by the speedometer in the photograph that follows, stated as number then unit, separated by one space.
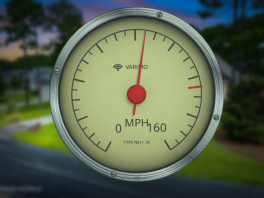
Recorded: 85 mph
